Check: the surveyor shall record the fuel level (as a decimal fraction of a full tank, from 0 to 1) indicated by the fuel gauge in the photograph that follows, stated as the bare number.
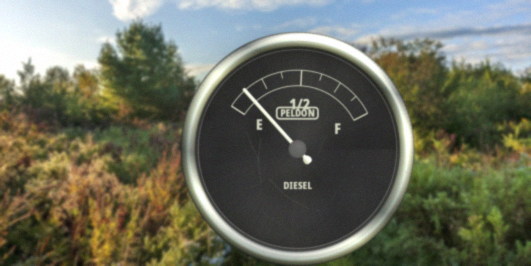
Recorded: 0.125
